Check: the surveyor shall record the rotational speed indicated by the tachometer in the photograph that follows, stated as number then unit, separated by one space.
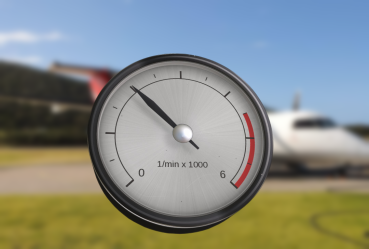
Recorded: 2000 rpm
